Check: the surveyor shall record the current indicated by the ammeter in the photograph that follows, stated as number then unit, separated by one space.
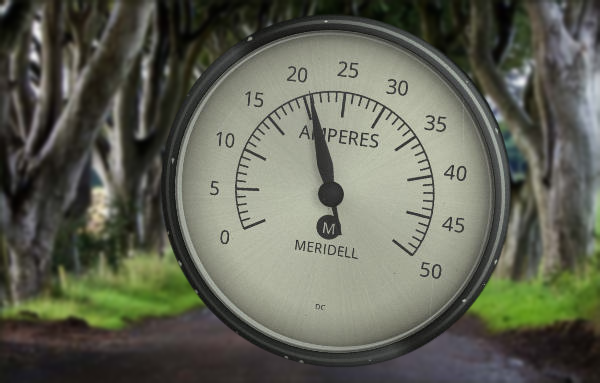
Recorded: 21 A
